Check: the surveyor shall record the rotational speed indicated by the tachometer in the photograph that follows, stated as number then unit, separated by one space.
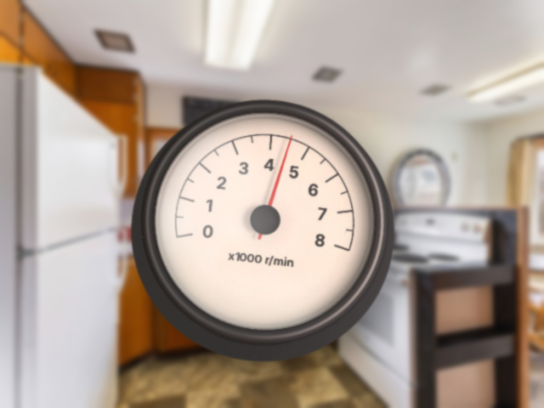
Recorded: 4500 rpm
